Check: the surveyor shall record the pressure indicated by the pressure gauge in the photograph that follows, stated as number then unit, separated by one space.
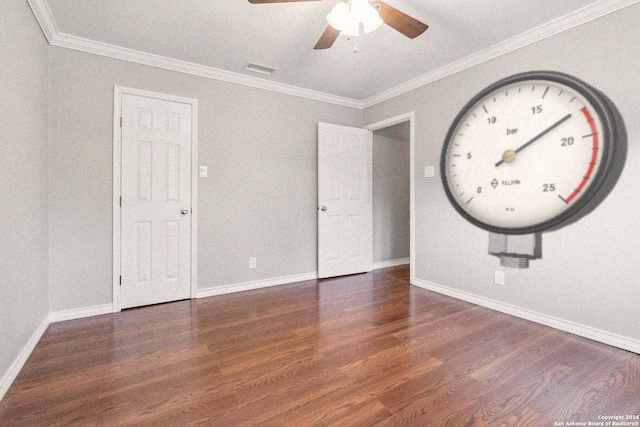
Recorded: 18 bar
